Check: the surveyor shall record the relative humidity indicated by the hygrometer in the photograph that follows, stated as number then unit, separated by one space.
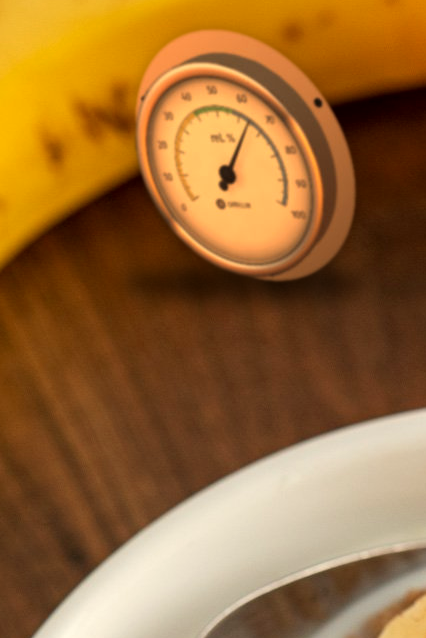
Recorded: 65 %
